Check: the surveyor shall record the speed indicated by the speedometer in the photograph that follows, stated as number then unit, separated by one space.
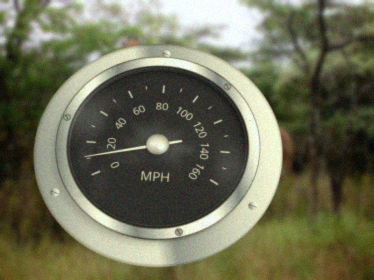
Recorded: 10 mph
